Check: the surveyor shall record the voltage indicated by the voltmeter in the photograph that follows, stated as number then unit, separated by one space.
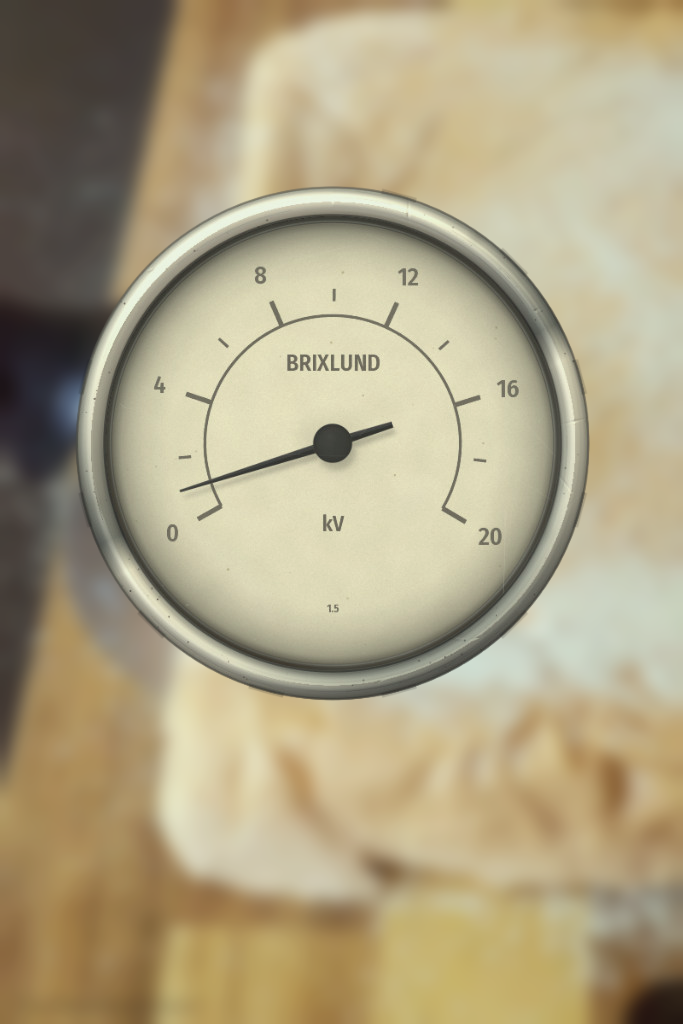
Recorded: 1 kV
